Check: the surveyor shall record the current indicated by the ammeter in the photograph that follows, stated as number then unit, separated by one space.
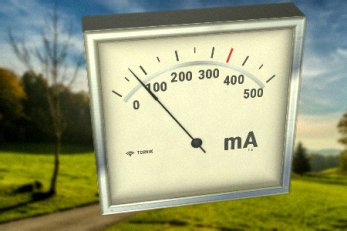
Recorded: 75 mA
